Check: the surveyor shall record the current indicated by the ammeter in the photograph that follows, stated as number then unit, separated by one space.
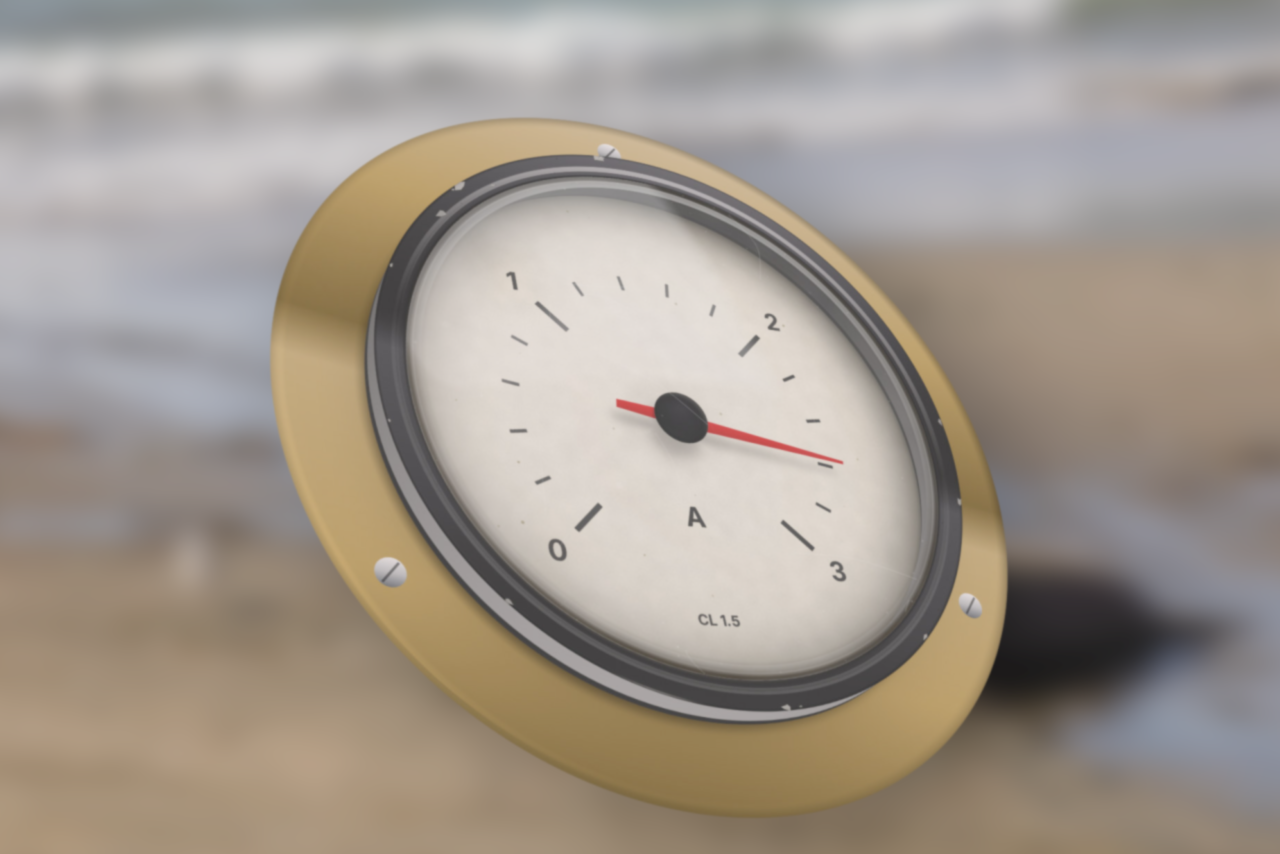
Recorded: 2.6 A
